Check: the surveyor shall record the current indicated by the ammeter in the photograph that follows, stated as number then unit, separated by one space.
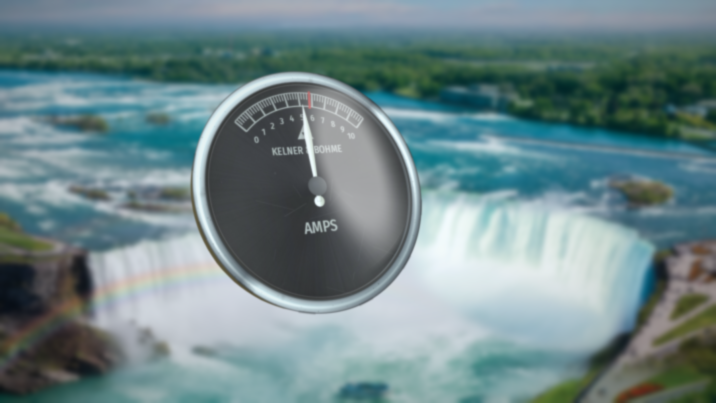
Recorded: 5 A
